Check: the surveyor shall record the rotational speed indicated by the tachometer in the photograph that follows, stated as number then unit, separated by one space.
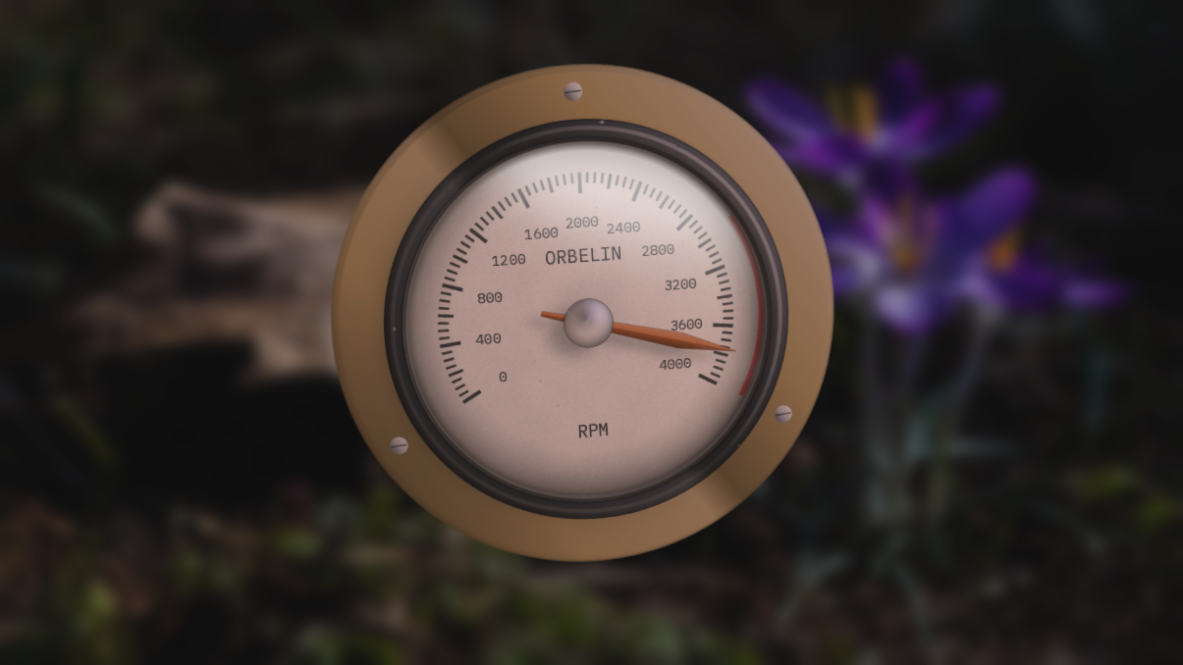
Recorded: 3750 rpm
